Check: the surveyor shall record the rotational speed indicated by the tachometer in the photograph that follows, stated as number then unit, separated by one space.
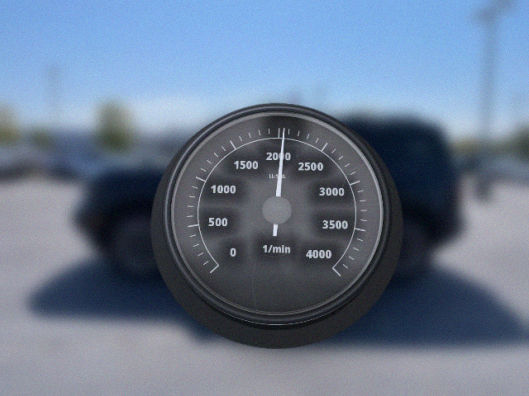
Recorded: 2050 rpm
